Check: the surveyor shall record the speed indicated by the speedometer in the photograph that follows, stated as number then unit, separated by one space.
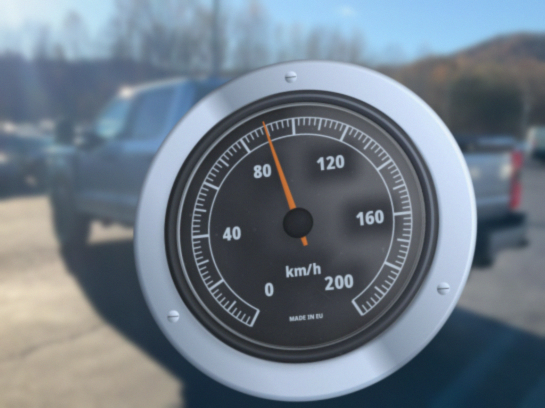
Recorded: 90 km/h
